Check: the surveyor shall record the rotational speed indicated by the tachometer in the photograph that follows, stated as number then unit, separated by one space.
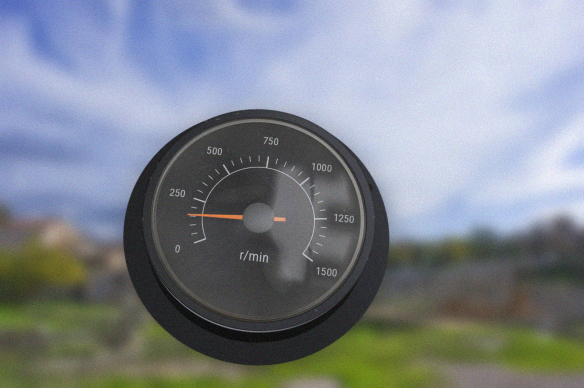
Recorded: 150 rpm
